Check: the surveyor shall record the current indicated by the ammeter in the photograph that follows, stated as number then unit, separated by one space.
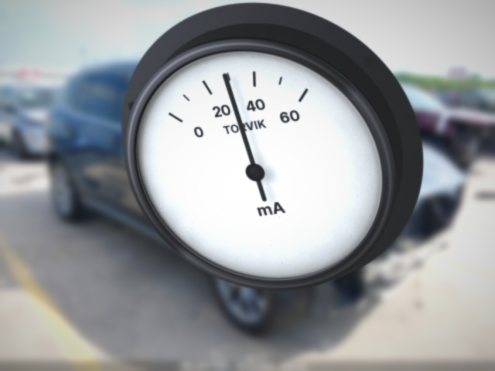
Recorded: 30 mA
